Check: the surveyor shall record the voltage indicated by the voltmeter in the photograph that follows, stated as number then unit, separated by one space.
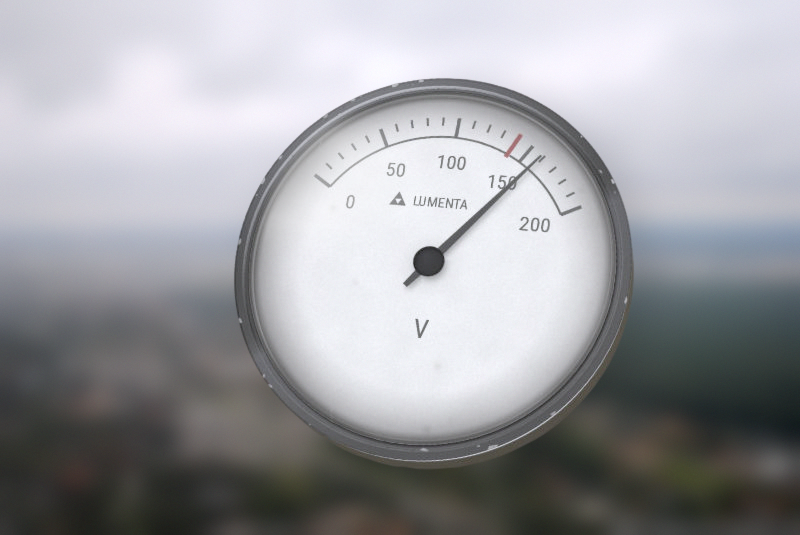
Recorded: 160 V
